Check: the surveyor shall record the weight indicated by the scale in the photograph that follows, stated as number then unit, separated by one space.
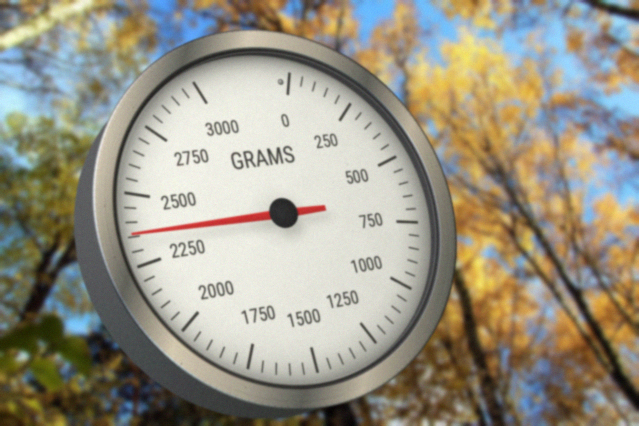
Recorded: 2350 g
